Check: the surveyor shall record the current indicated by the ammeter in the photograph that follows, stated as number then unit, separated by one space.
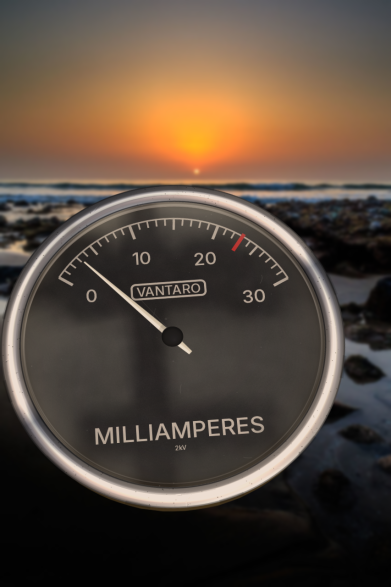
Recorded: 3 mA
